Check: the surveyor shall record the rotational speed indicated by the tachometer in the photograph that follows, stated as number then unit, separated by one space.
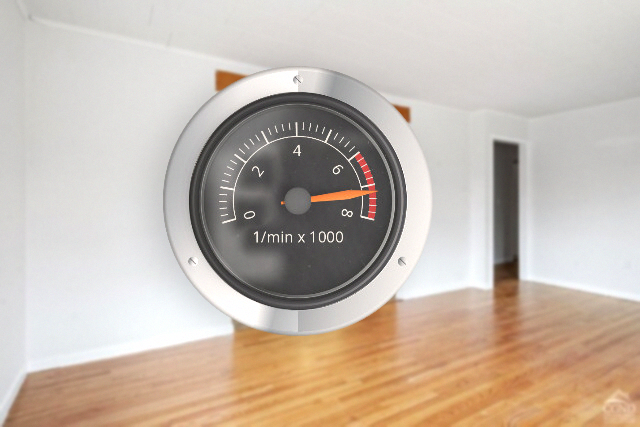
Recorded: 7200 rpm
